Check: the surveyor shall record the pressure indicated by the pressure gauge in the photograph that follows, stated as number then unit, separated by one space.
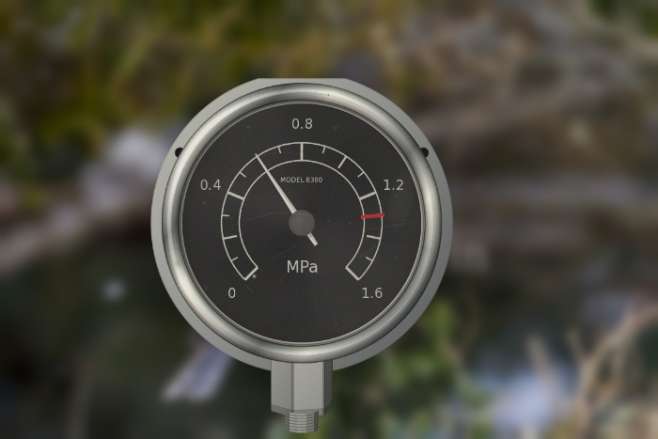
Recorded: 0.6 MPa
